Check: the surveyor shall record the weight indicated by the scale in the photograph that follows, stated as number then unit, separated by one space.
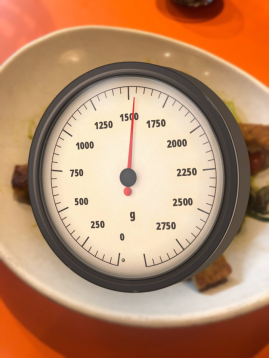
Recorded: 1550 g
